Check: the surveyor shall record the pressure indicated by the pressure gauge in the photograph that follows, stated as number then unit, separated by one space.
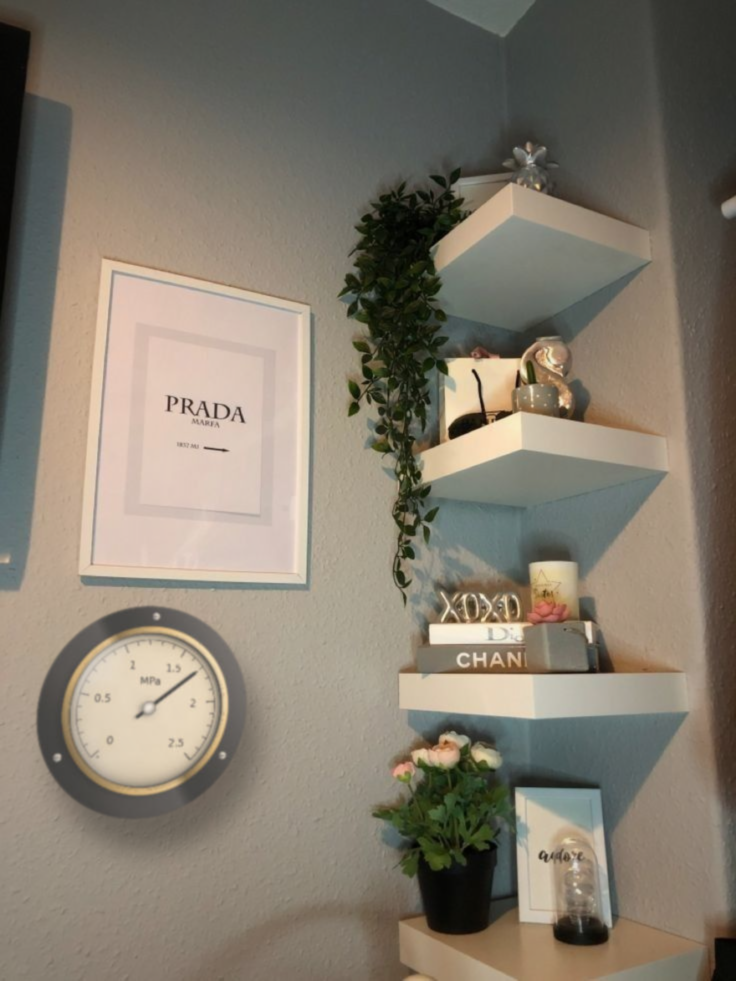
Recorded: 1.7 MPa
